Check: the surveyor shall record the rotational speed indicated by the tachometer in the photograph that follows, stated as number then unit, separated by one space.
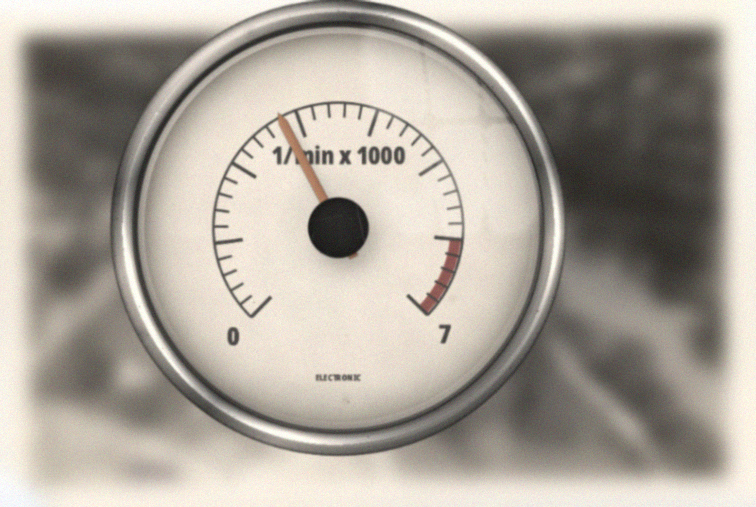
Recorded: 2800 rpm
